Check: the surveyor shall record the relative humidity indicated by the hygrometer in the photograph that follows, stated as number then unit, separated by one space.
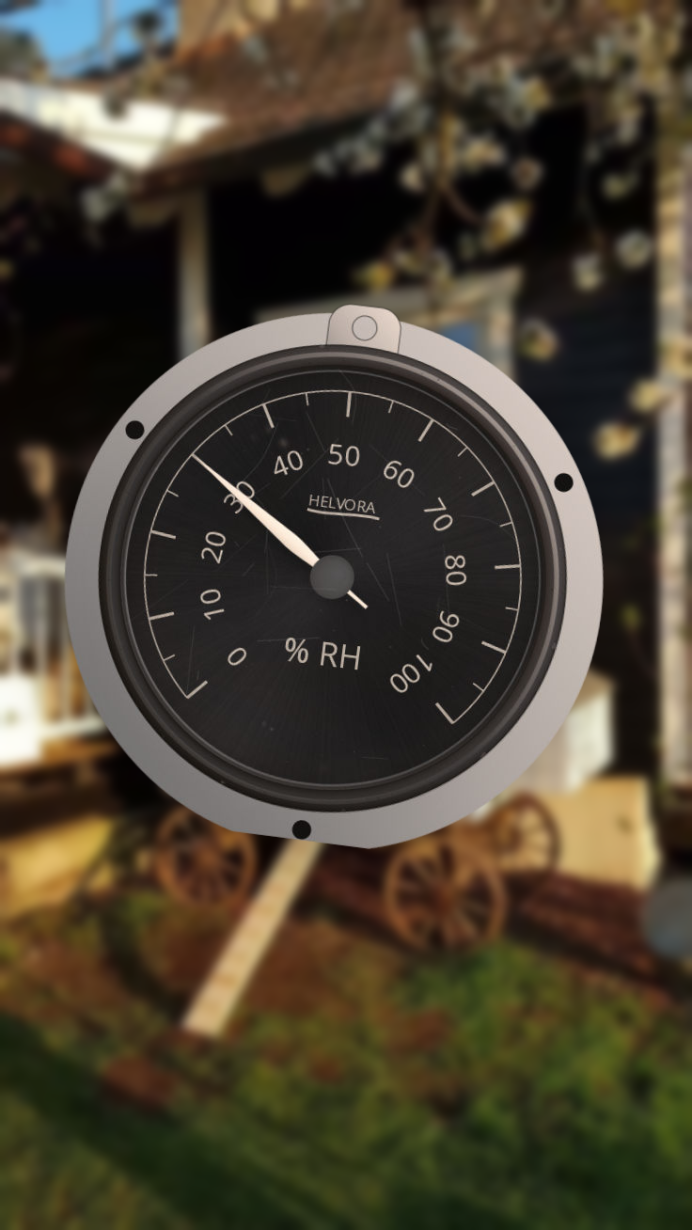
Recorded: 30 %
